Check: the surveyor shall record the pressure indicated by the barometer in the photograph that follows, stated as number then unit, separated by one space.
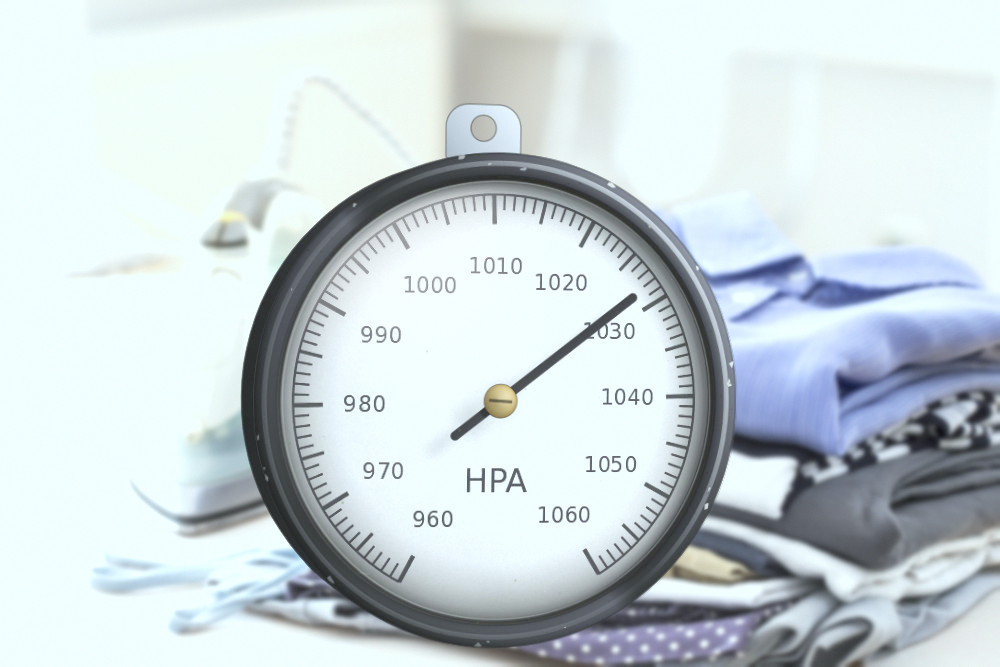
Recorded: 1028 hPa
